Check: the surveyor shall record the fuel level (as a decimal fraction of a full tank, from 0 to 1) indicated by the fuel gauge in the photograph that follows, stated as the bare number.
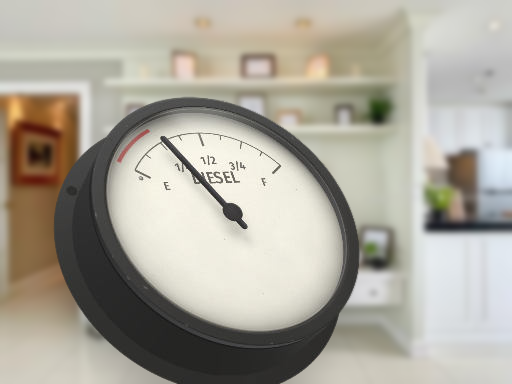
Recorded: 0.25
